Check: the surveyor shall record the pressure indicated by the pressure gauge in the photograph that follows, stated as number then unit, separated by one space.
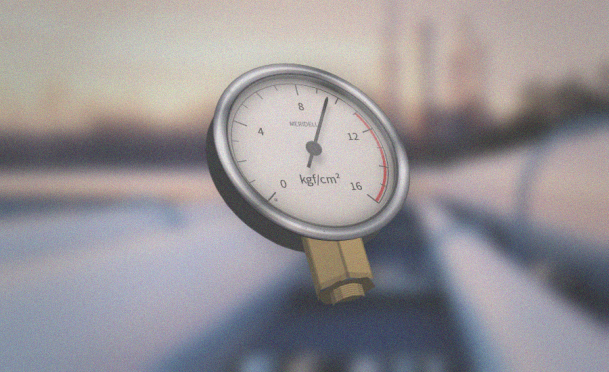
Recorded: 9.5 kg/cm²
